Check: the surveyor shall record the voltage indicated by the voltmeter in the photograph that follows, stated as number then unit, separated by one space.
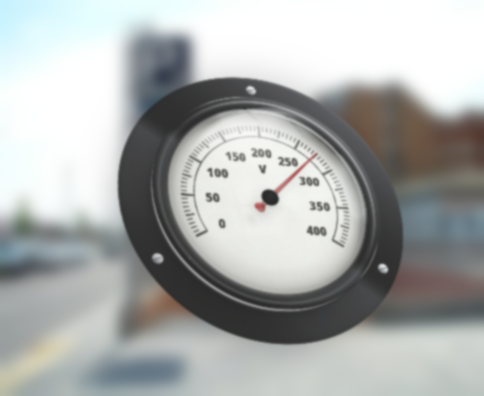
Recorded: 275 V
